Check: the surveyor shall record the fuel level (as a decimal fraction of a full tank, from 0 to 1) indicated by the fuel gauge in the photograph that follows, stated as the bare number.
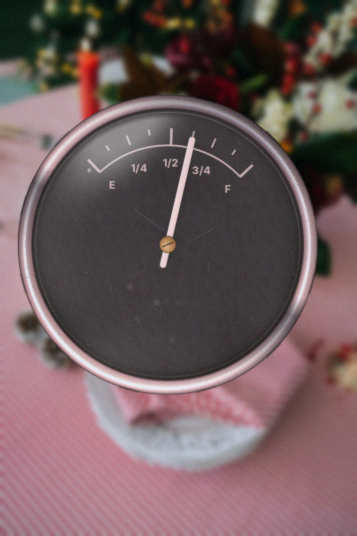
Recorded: 0.625
